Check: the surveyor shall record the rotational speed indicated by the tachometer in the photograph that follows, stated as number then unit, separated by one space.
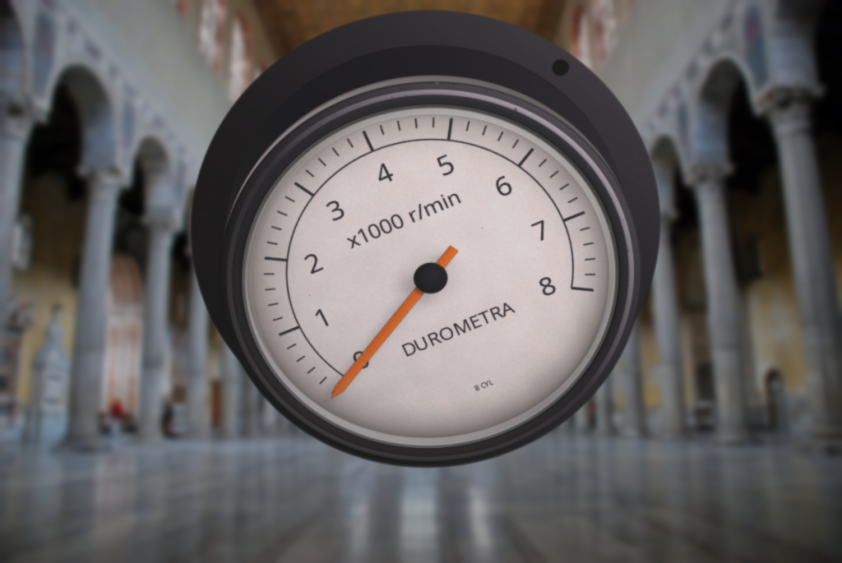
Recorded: 0 rpm
